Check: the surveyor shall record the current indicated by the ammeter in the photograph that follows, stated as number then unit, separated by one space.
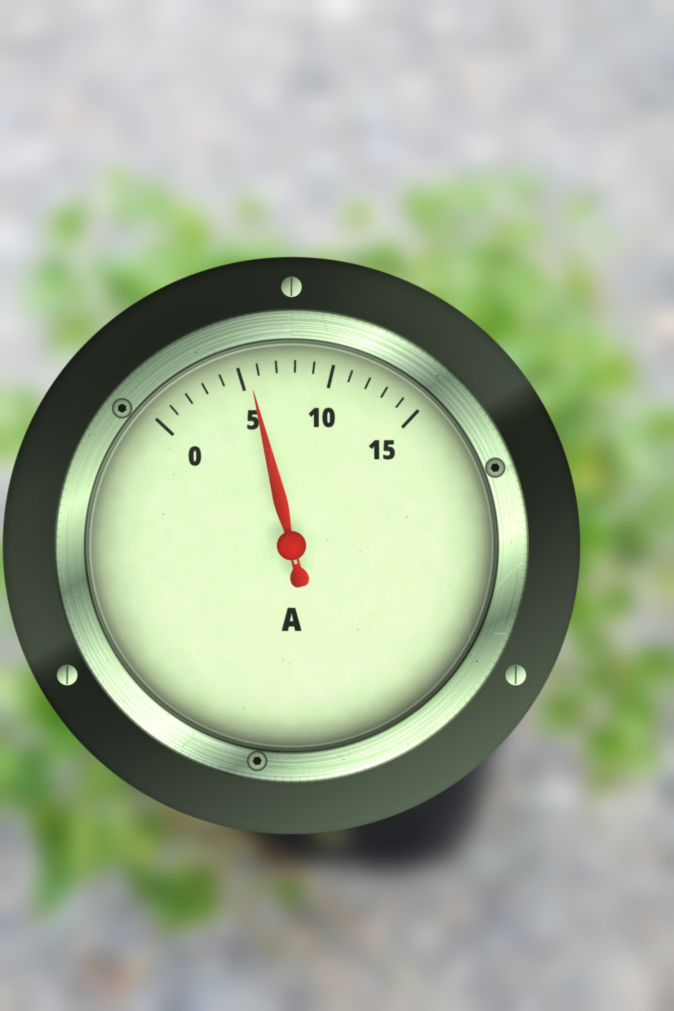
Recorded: 5.5 A
